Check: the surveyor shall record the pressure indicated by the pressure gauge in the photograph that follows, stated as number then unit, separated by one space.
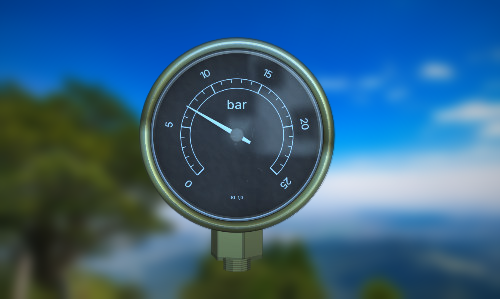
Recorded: 7 bar
